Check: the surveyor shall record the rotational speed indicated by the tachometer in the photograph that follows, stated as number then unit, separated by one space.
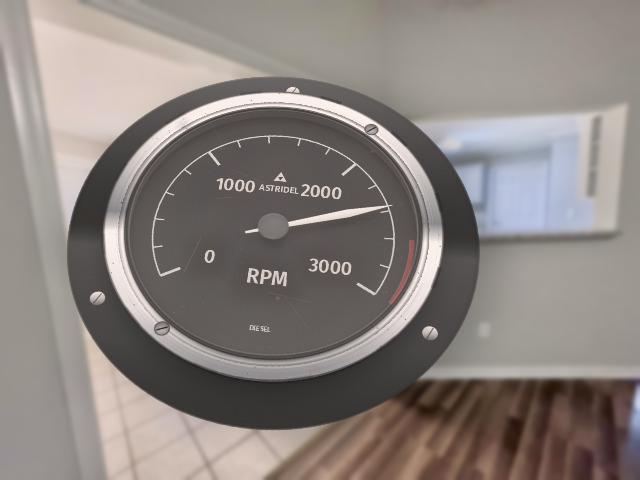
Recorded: 2400 rpm
